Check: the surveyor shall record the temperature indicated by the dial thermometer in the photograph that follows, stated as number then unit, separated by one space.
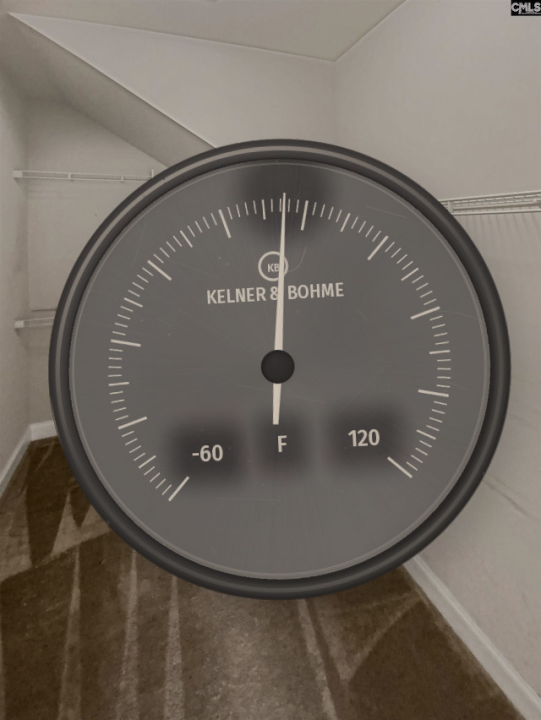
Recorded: 35 °F
